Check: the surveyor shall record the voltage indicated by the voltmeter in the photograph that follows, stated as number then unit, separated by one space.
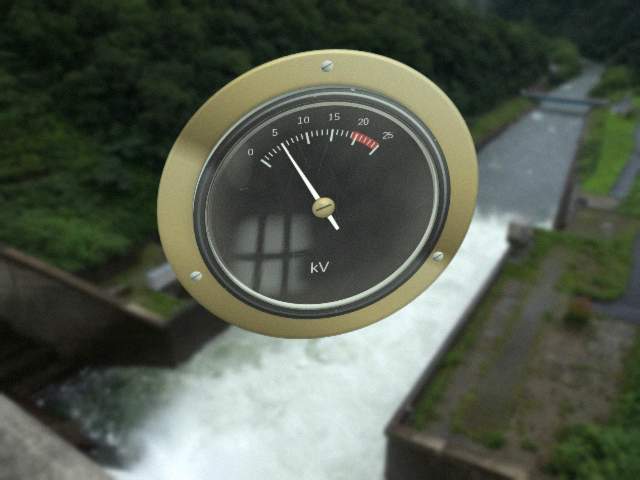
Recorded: 5 kV
